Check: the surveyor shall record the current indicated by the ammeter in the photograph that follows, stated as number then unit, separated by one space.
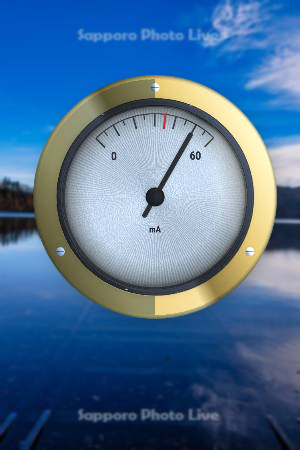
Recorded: 50 mA
